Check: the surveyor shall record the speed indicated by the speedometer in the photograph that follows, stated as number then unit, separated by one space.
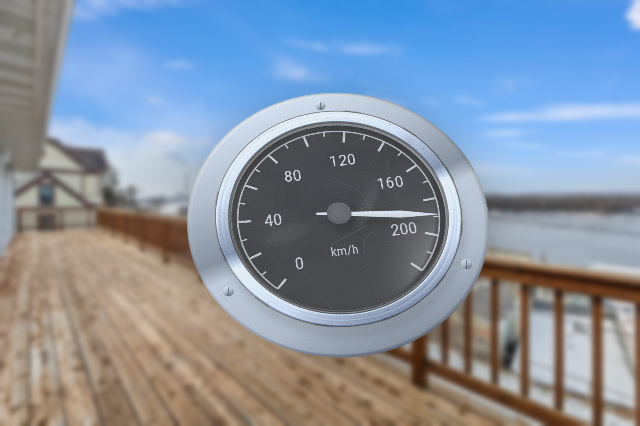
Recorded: 190 km/h
